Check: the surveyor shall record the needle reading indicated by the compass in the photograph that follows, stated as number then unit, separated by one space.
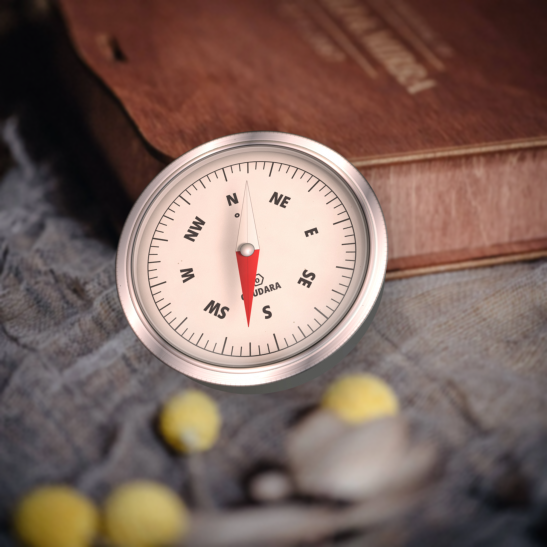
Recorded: 195 °
